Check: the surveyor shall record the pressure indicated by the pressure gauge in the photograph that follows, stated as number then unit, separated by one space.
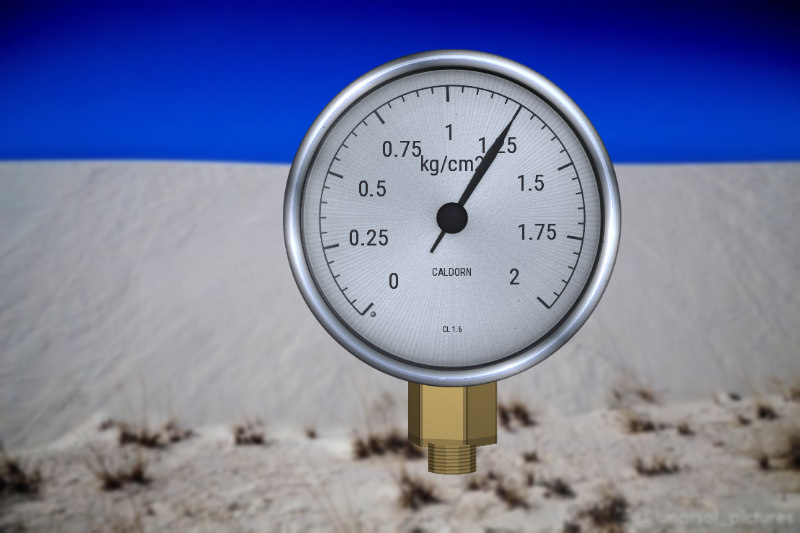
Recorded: 1.25 kg/cm²
